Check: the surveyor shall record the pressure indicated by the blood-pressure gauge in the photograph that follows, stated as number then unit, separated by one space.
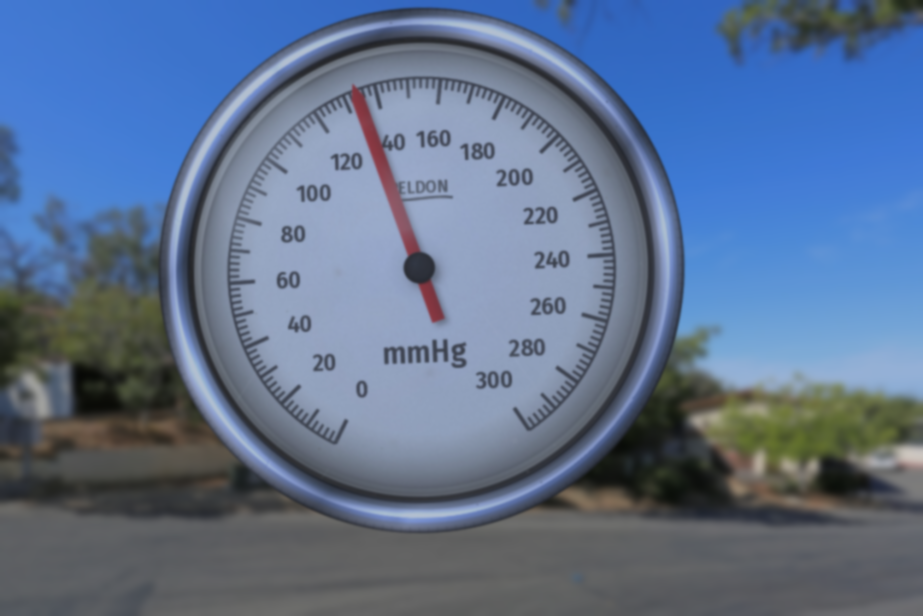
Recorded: 134 mmHg
